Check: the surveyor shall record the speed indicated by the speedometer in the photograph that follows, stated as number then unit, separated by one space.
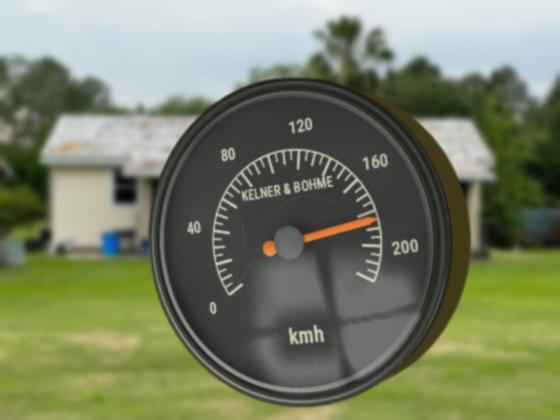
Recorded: 185 km/h
